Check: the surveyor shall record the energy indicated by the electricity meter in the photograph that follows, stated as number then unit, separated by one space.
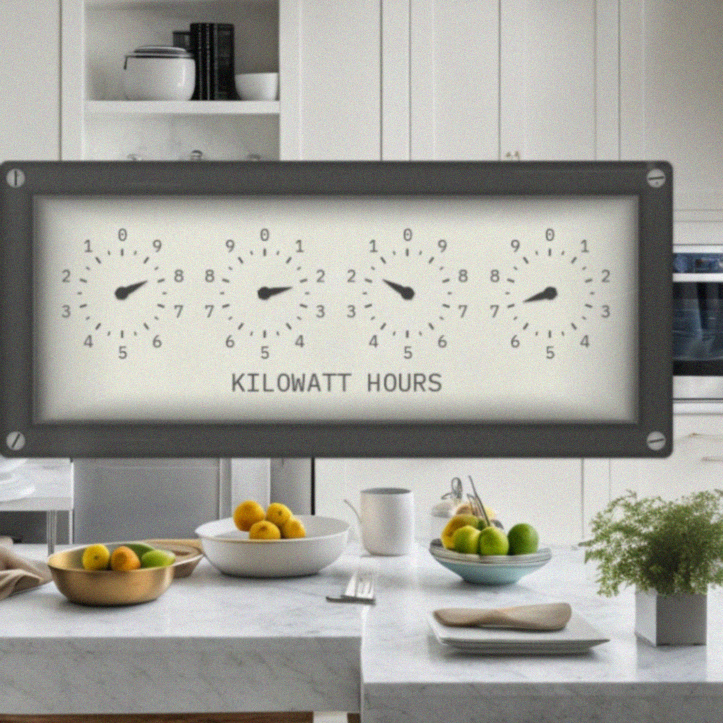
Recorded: 8217 kWh
